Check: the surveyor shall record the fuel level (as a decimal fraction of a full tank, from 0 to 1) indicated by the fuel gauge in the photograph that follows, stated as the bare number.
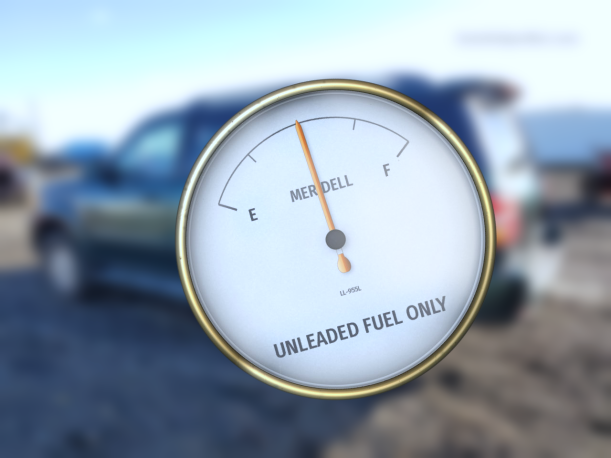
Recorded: 0.5
